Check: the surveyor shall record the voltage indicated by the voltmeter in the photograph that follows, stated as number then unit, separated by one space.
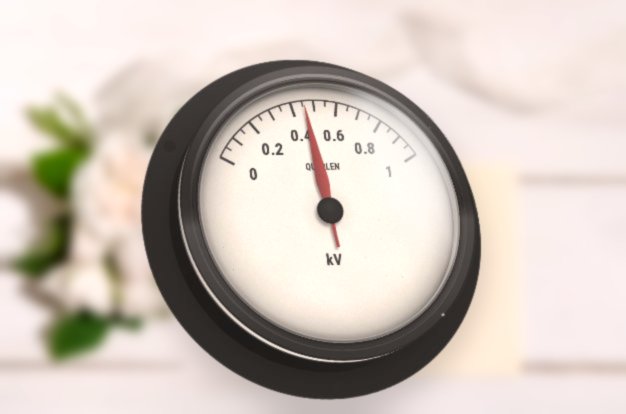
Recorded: 0.45 kV
